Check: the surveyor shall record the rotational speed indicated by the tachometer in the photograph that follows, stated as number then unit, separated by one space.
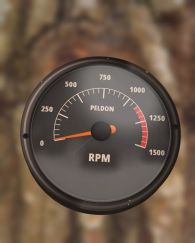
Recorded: 0 rpm
